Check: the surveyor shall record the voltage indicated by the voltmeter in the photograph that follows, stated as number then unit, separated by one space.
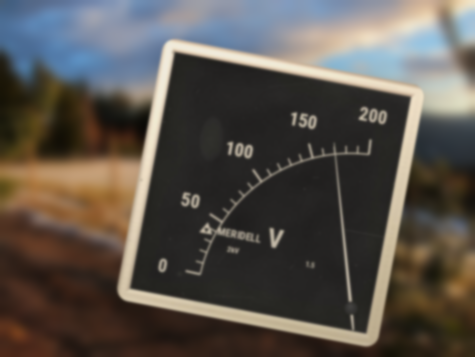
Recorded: 170 V
